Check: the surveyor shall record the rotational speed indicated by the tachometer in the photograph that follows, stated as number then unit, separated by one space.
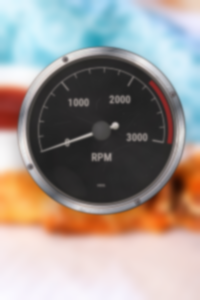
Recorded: 0 rpm
